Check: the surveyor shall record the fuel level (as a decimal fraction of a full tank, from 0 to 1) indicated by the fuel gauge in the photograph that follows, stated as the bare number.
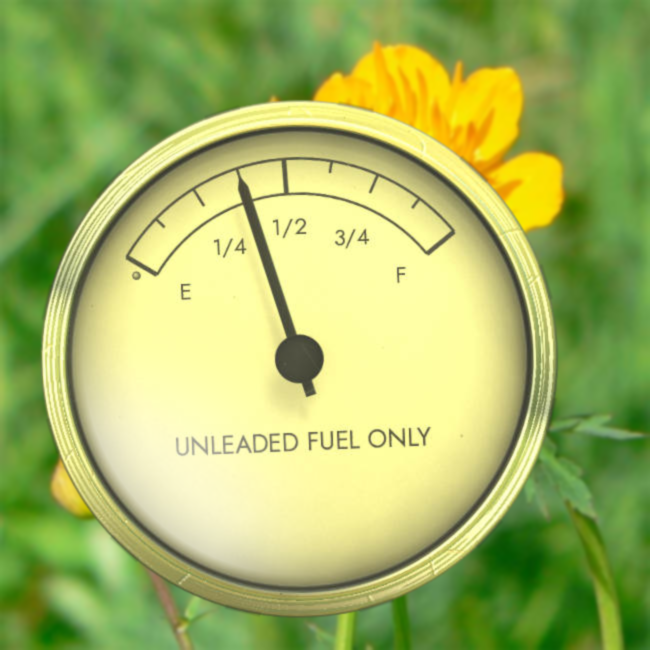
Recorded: 0.375
